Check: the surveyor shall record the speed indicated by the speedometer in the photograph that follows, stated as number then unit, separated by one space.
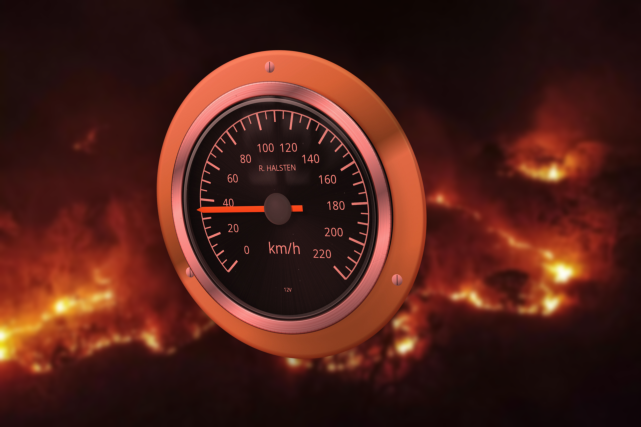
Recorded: 35 km/h
